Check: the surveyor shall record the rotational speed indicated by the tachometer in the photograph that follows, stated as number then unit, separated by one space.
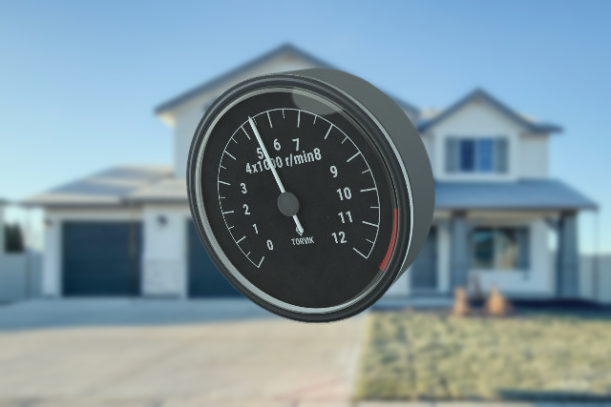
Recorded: 5500 rpm
